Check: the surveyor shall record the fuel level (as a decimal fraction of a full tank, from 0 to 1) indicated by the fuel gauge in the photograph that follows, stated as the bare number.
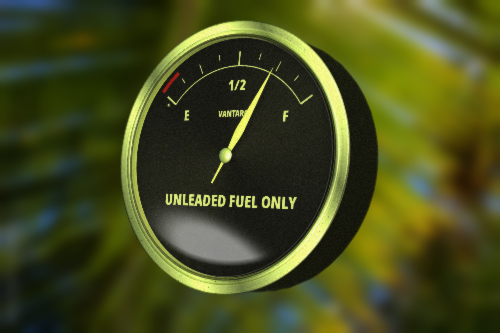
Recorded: 0.75
